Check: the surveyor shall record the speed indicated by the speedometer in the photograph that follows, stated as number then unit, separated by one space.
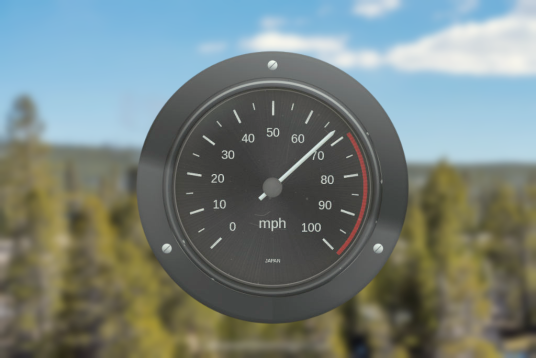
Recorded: 67.5 mph
